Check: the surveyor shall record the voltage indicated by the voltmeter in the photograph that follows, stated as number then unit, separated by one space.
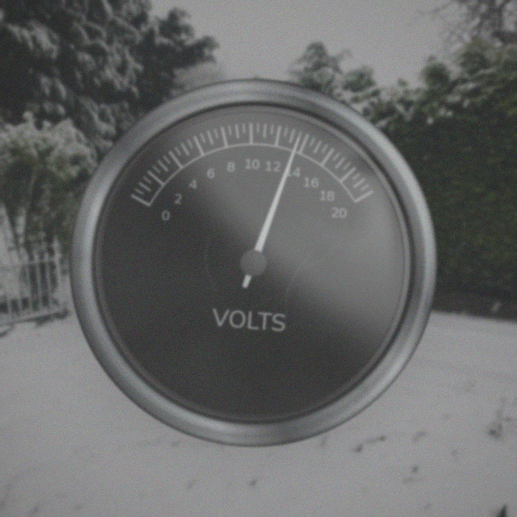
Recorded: 13.5 V
